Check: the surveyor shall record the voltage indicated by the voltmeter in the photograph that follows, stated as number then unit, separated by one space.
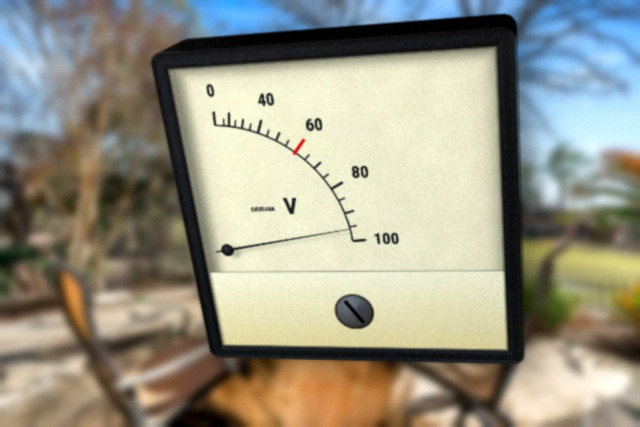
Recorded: 95 V
